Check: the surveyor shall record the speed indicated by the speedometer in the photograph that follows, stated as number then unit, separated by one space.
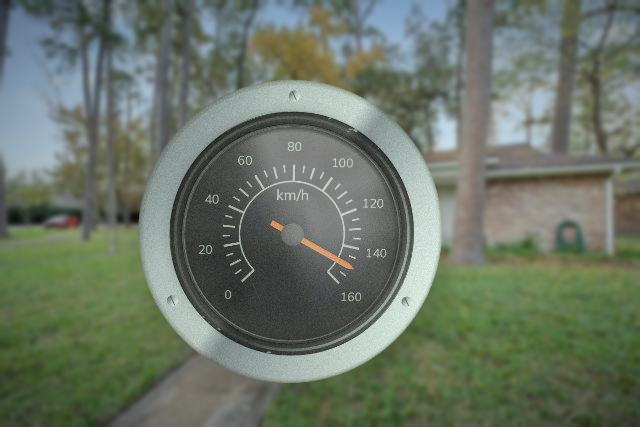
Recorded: 150 km/h
